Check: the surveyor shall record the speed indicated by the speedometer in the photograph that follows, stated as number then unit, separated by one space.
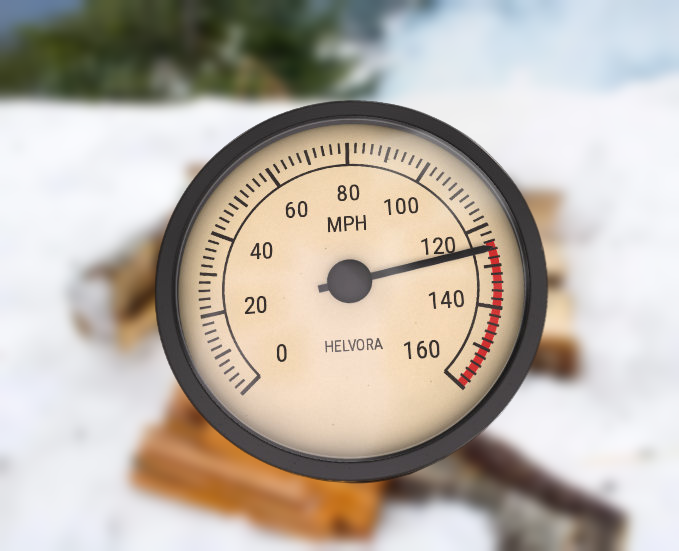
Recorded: 126 mph
